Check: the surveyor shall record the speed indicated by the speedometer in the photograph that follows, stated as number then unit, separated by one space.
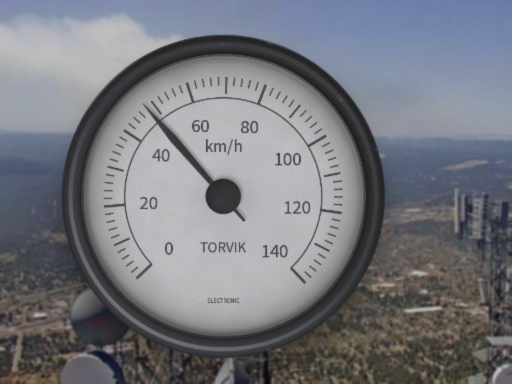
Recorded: 48 km/h
